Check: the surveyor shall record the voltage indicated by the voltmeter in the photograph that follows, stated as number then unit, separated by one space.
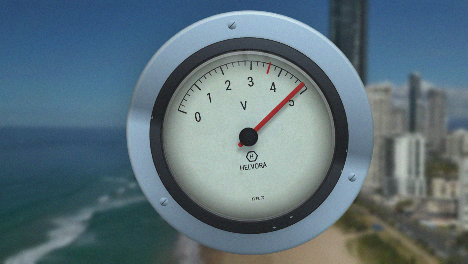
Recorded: 4.8 V
